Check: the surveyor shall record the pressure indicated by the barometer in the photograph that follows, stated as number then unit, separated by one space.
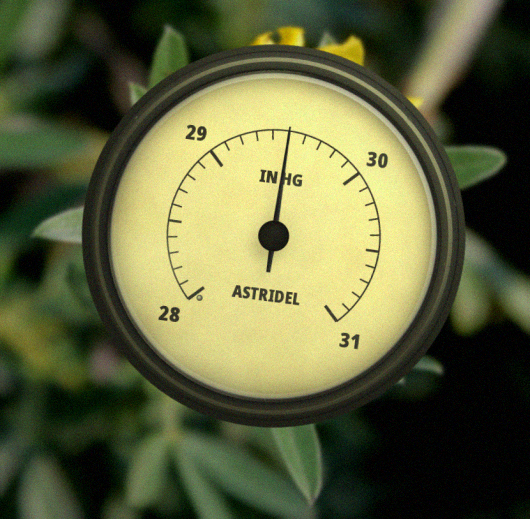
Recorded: 29.5 inHg
